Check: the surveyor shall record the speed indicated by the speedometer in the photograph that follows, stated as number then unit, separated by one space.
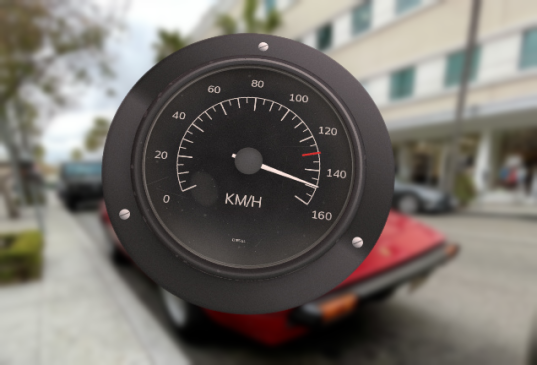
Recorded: 150 km/h
